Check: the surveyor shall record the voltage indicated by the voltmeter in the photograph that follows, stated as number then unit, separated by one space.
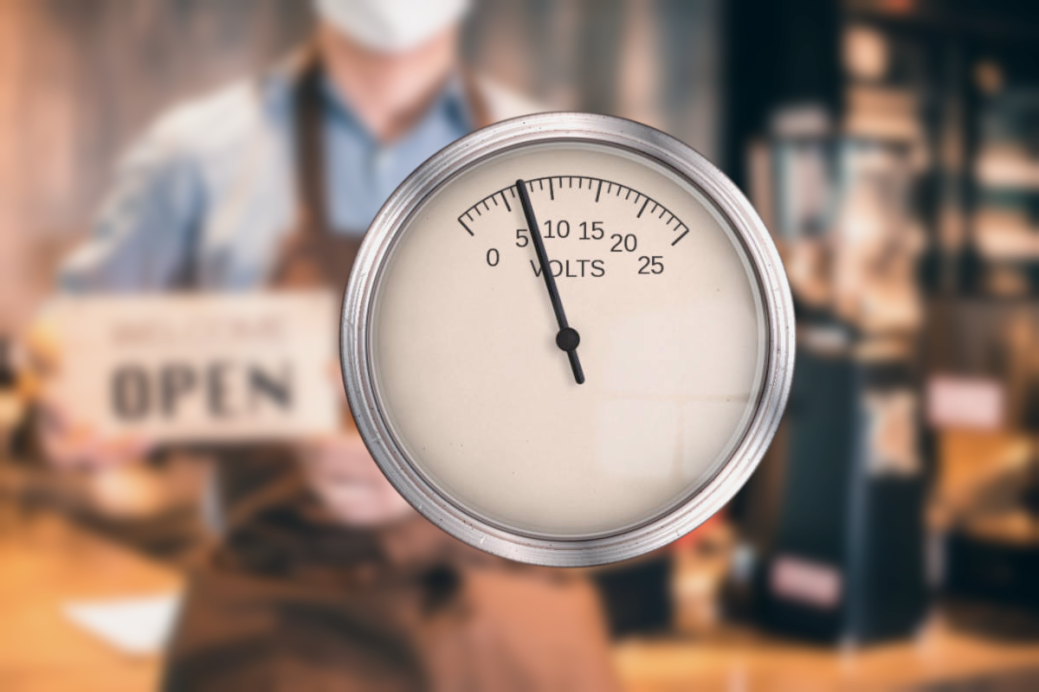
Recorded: 7 V
